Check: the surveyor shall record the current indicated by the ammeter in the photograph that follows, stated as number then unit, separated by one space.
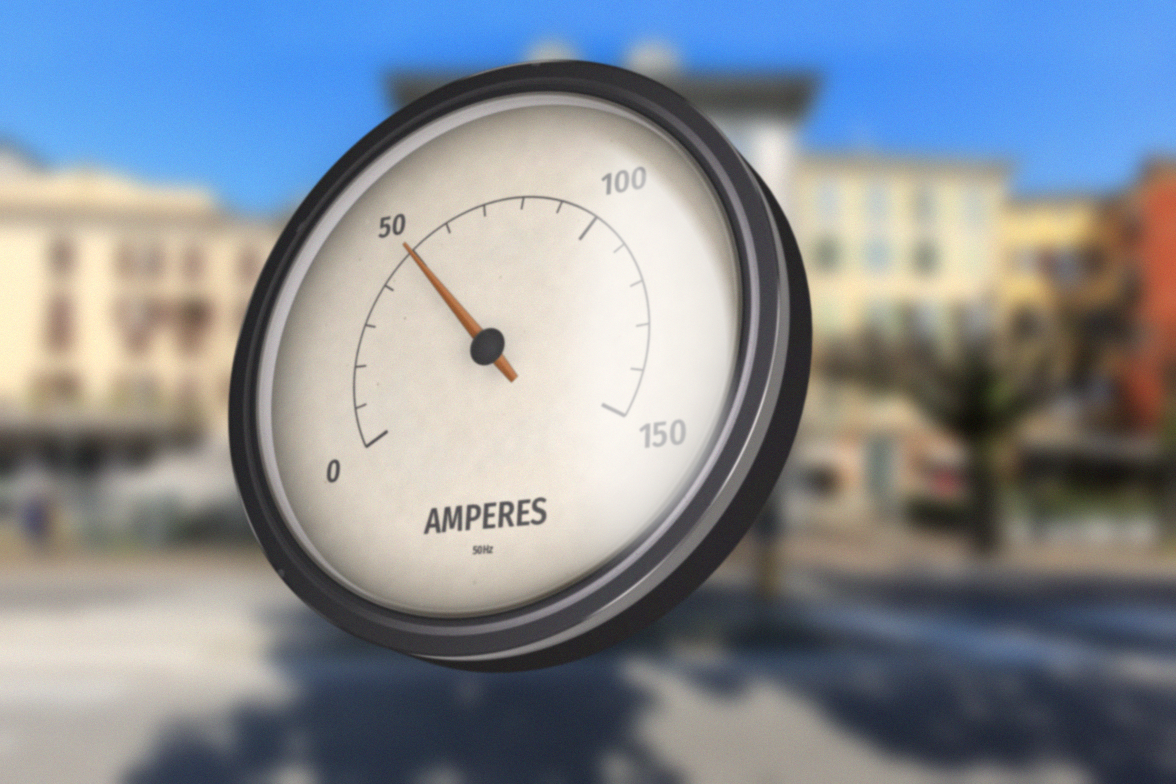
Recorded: 50 A
